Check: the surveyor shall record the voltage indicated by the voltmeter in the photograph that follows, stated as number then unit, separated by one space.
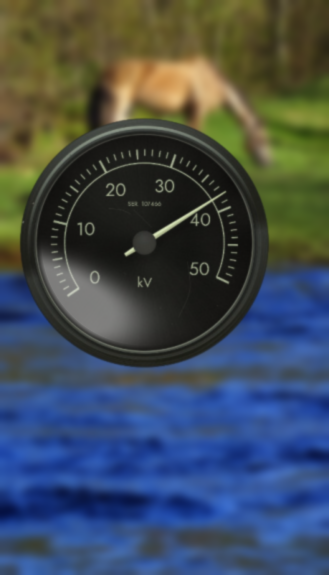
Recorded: 38 kV
